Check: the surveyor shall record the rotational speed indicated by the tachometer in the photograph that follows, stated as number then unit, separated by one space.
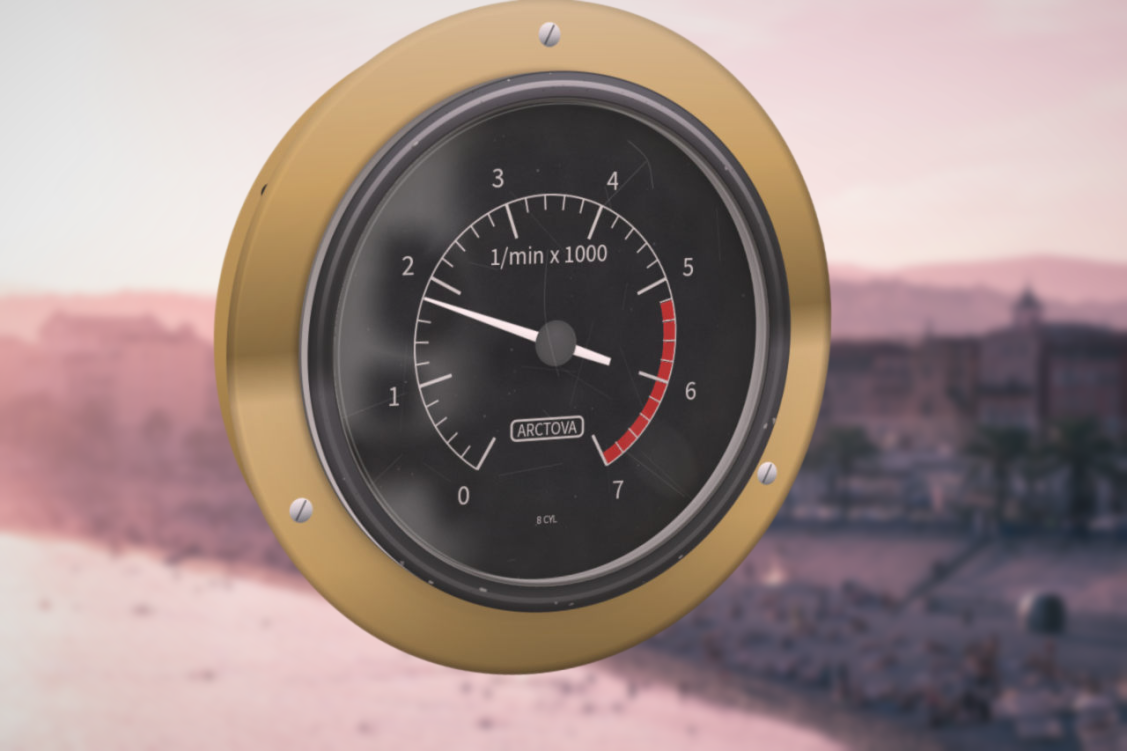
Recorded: 1800 rpm
